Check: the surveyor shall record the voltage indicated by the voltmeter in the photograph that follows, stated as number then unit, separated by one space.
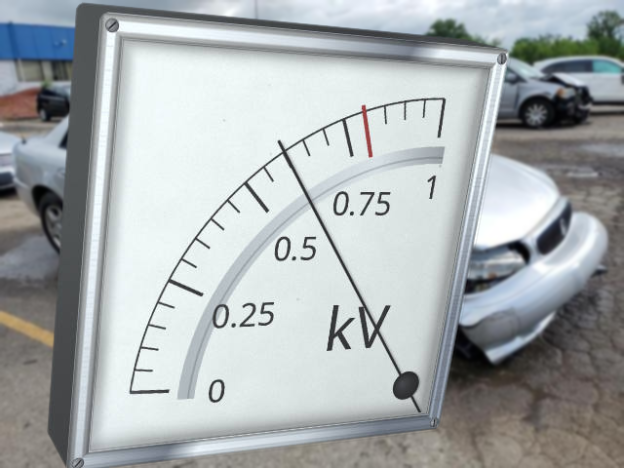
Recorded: 0.6 kV
